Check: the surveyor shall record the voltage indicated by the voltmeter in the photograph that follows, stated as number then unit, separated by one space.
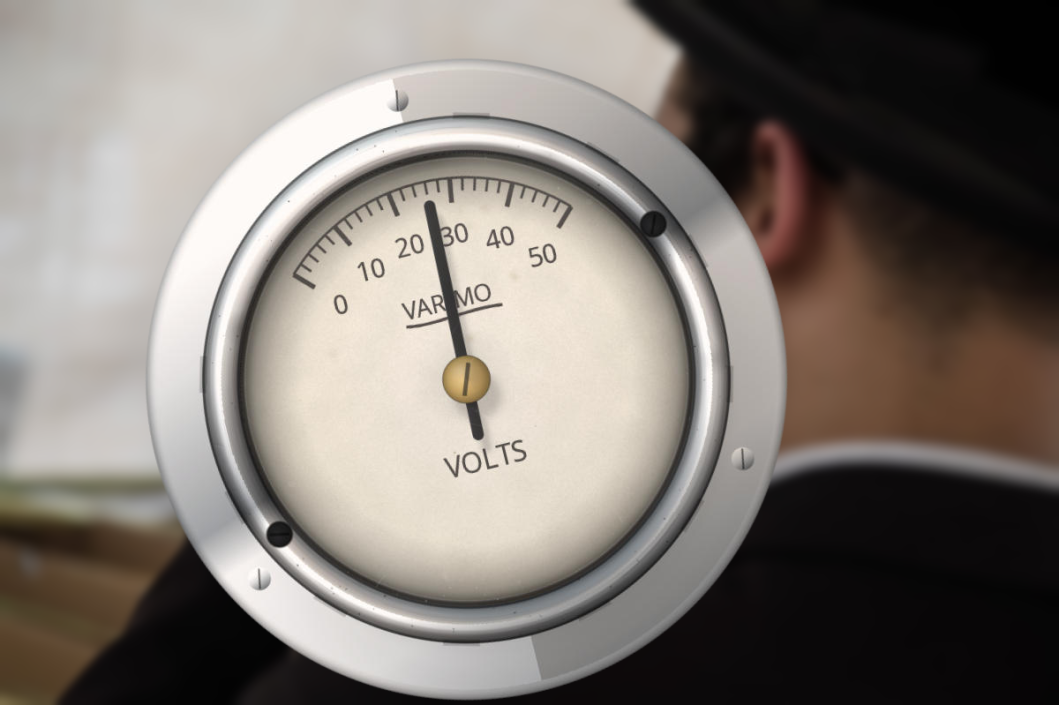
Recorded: 26 V
